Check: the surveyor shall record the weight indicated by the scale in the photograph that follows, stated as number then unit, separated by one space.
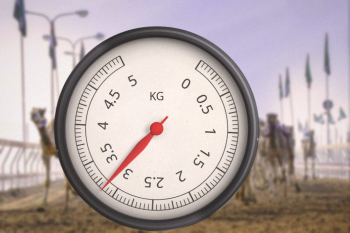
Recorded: 3.15 kg
